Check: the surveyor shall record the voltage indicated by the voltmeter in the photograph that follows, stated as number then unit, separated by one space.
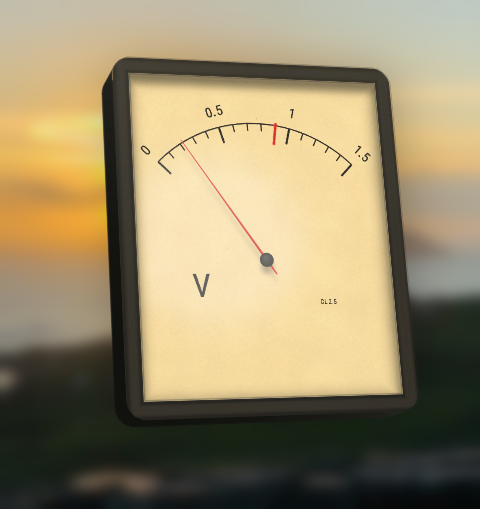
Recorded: 0.2 V
